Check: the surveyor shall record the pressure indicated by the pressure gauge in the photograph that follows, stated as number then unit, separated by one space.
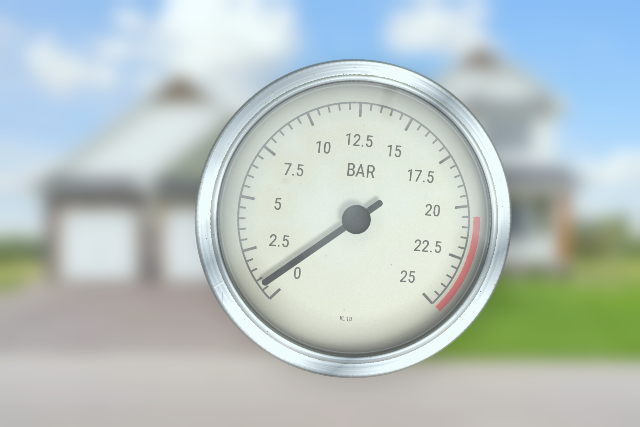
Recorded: 0.75 bar
